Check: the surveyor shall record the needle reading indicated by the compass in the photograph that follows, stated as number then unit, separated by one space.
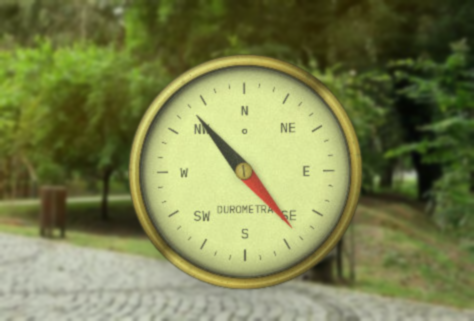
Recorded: 140 °
